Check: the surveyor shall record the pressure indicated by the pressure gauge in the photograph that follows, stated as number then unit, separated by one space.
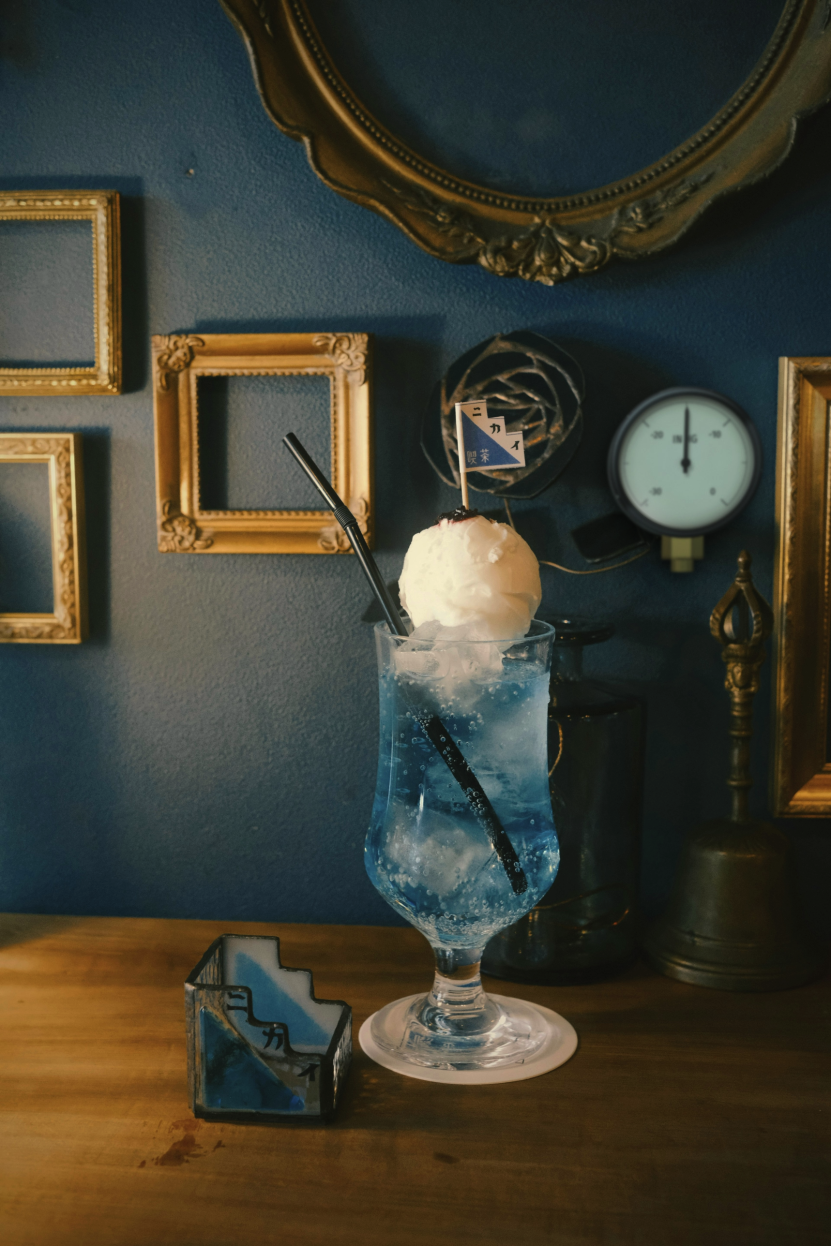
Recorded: -15 inHg
